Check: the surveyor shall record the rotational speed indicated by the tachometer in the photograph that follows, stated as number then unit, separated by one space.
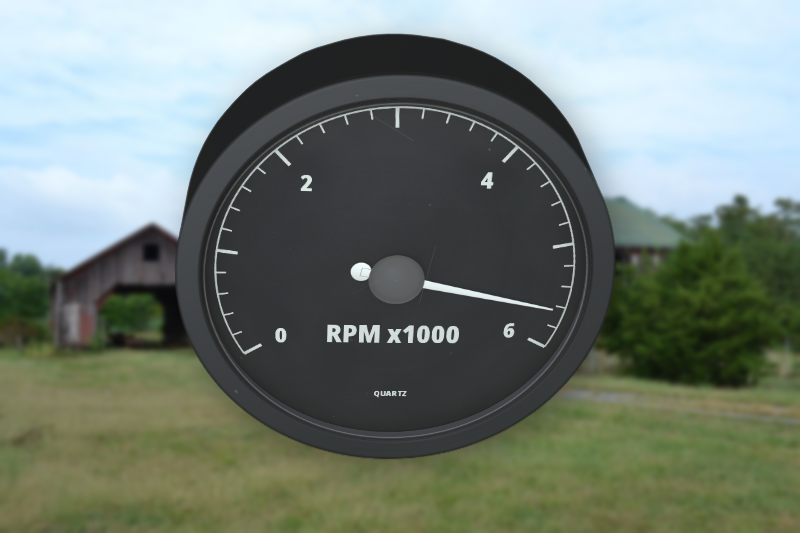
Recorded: 5600 rpm
